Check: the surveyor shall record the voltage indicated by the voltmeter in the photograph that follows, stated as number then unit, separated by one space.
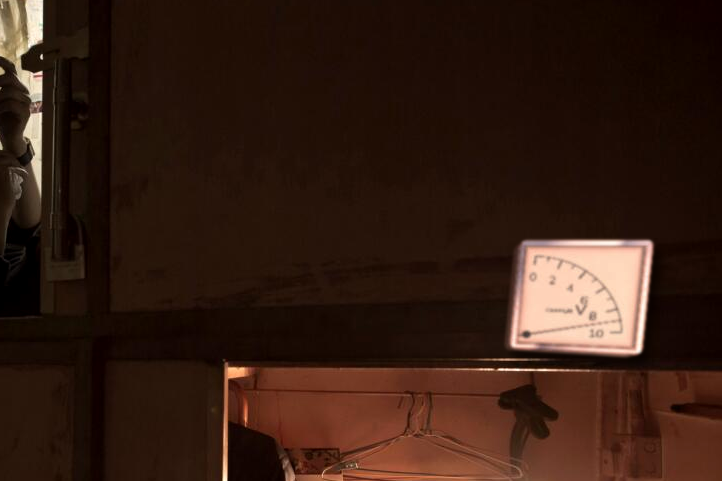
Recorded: 9 V
